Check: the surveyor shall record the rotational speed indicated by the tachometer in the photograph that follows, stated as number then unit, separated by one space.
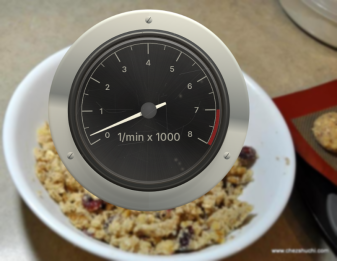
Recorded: 250 rpm
